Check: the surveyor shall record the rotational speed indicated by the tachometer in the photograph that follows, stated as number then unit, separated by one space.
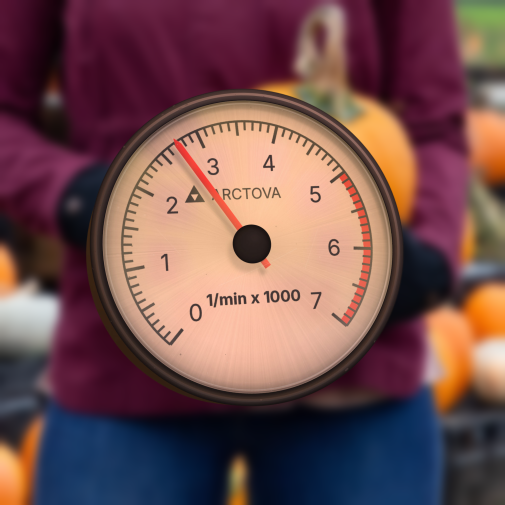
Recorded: 2700 rpm
